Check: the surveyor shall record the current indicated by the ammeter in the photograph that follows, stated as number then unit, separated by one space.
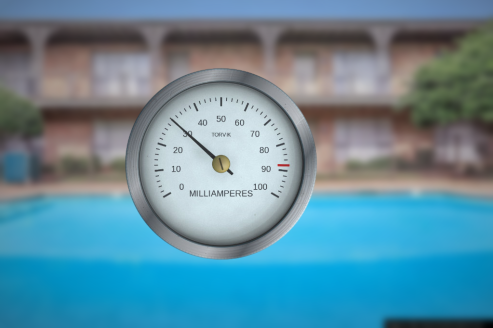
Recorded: 30 mA
